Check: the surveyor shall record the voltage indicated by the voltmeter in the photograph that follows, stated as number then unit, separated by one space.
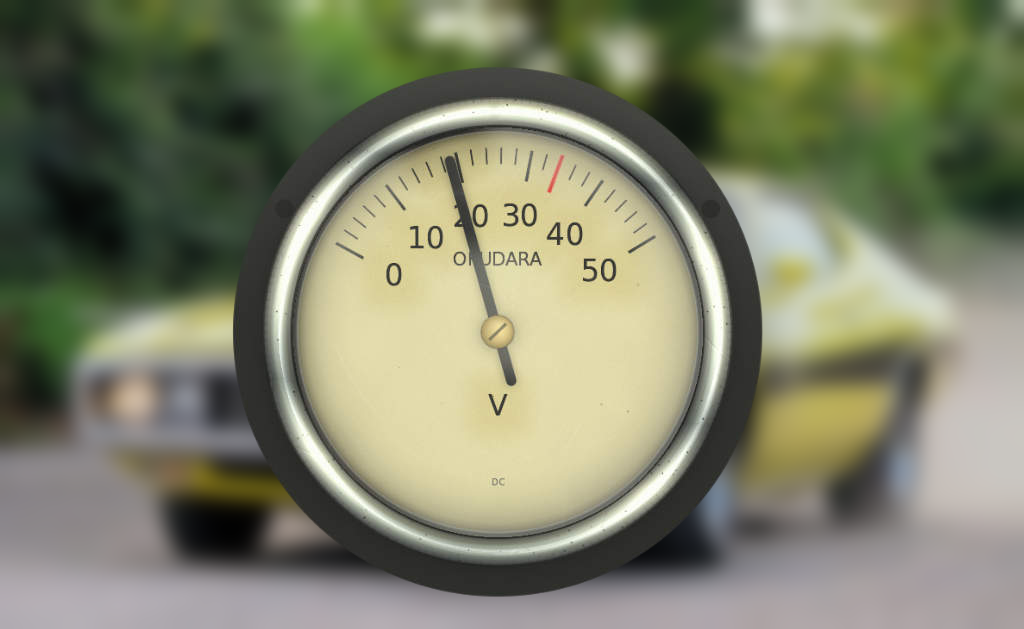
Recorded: 19 V
